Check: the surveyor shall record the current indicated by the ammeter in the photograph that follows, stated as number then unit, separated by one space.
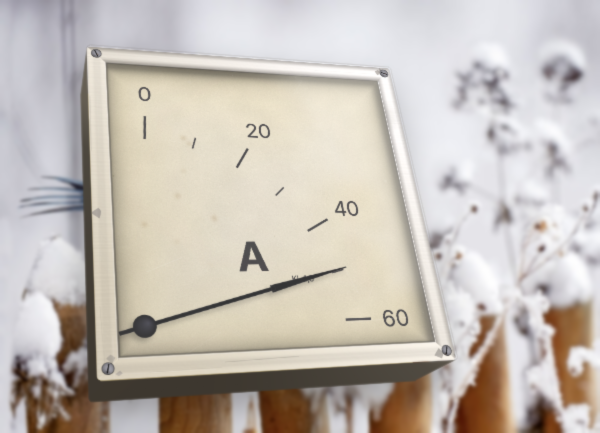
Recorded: 50 A
